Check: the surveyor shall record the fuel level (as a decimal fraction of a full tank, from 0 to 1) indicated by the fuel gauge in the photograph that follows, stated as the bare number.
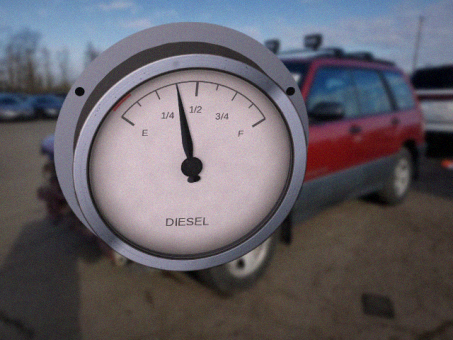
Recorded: 0.375
